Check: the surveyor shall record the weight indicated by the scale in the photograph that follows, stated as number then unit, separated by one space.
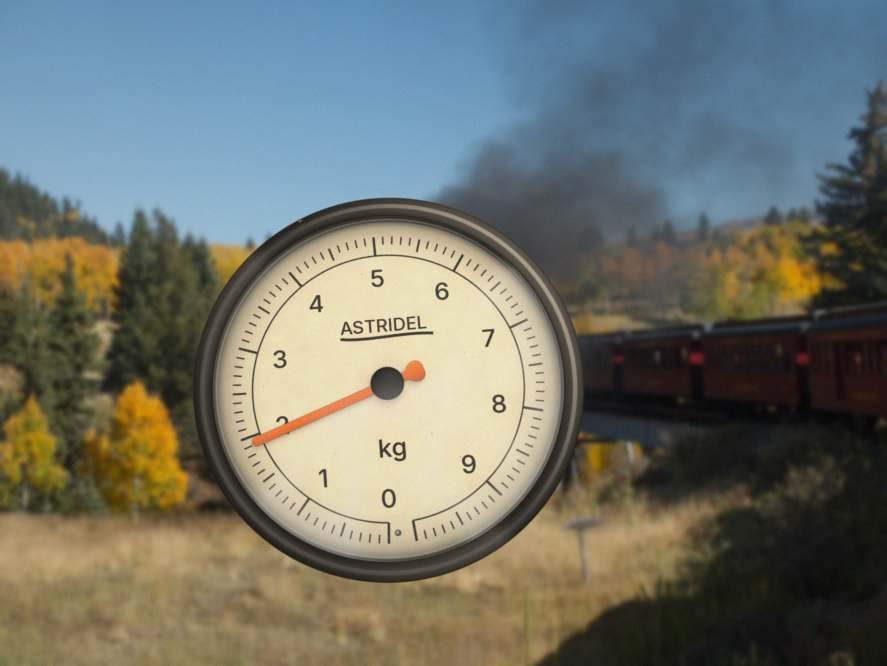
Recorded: 1.9 kg
